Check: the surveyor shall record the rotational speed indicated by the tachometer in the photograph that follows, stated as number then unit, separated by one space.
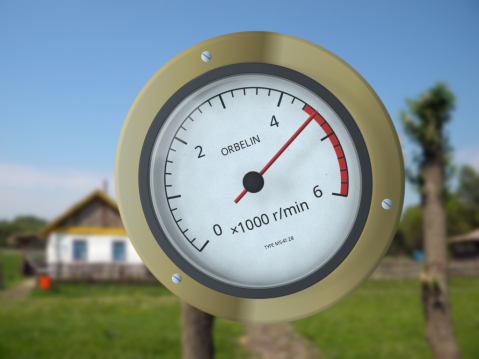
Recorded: 4600 rpm
